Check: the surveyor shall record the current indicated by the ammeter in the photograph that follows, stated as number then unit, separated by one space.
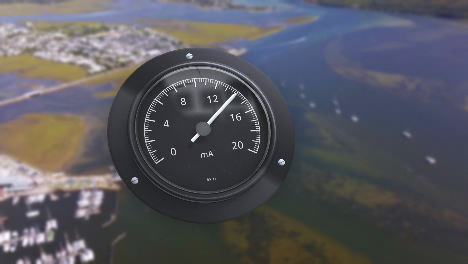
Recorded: 14 mA
